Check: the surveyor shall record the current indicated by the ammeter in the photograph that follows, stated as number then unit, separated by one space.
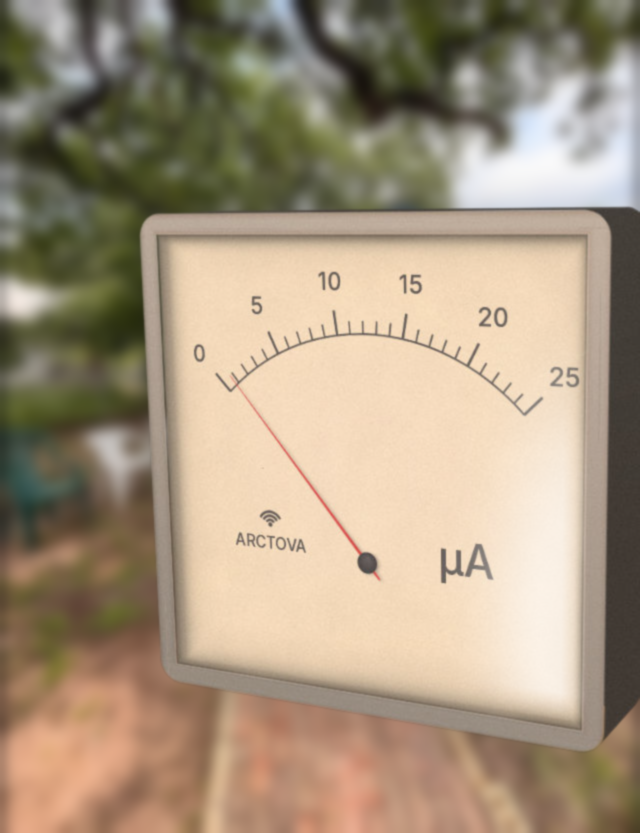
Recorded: 1 µA
